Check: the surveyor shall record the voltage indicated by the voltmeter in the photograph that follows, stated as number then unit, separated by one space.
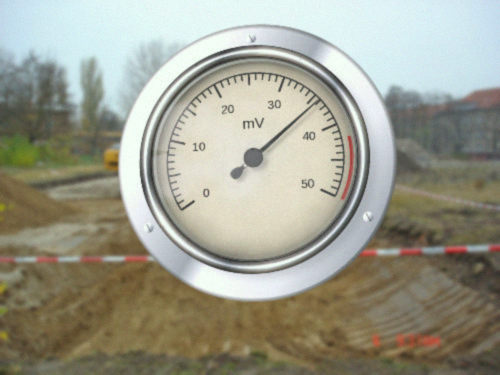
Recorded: 36 mV
